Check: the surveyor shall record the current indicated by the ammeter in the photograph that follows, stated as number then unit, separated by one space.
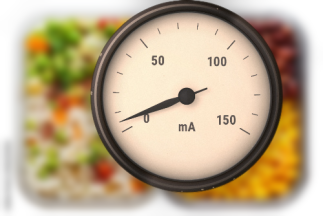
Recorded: 5 mA
